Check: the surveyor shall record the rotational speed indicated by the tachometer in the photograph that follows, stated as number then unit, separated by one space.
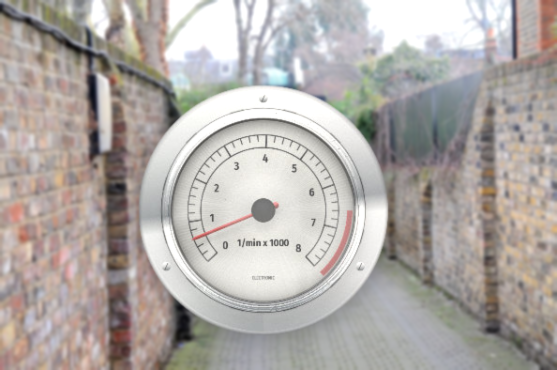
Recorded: 600 rpm
